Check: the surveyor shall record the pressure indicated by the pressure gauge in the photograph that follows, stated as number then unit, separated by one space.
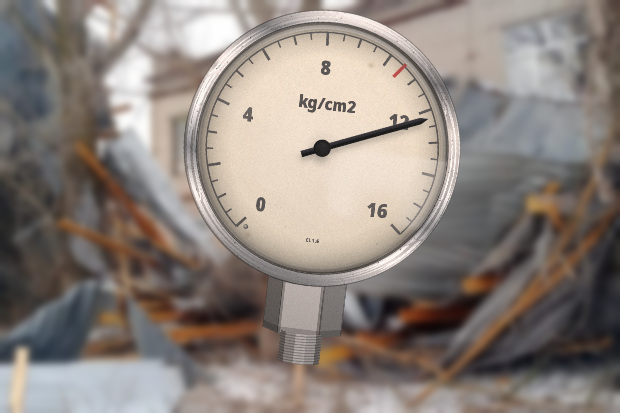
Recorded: 12.25 kg/cm²
